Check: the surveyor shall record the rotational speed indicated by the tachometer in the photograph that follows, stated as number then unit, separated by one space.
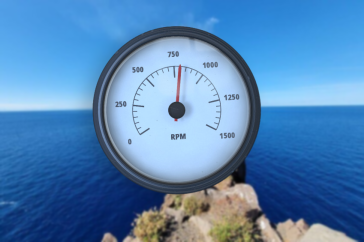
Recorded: 800 rpm
